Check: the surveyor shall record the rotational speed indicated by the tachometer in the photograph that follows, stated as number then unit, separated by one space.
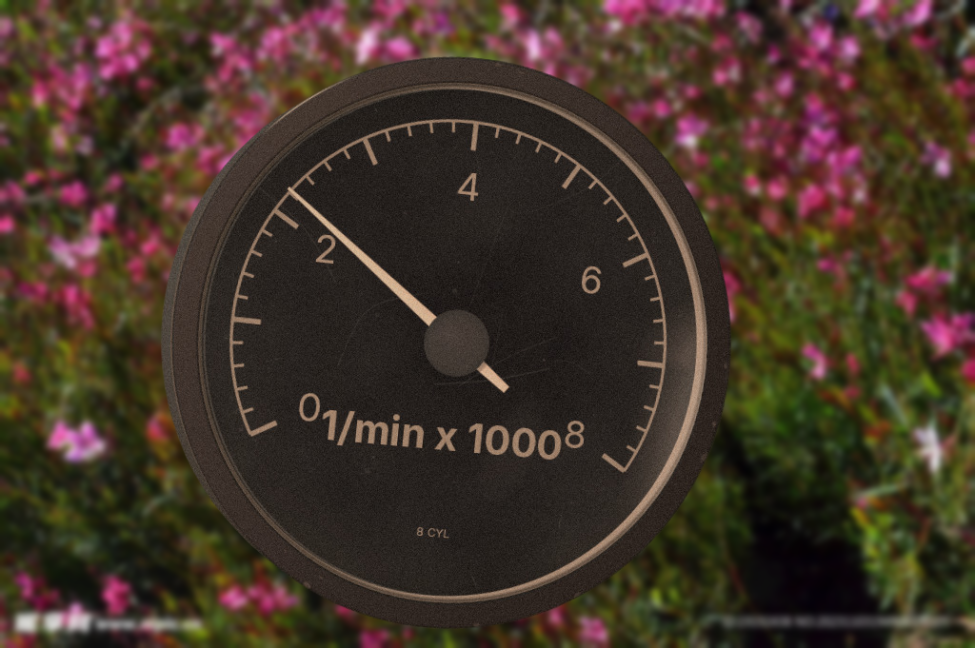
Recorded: 2200 rpm
